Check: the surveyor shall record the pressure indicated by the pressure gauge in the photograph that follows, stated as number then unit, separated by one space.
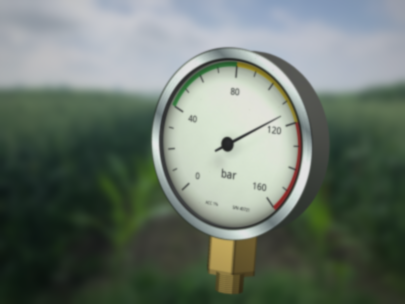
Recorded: 115 bar
